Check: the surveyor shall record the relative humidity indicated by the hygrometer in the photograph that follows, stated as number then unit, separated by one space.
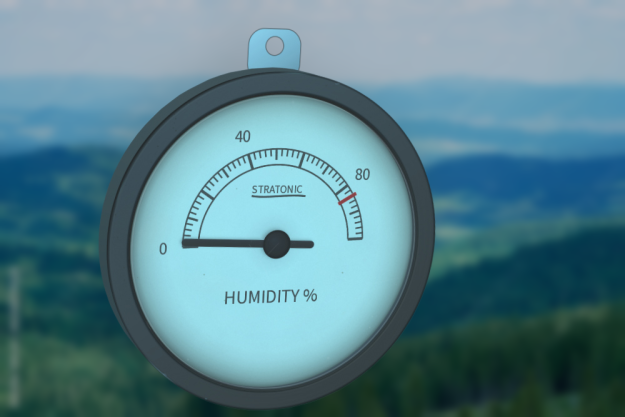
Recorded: 2 %
